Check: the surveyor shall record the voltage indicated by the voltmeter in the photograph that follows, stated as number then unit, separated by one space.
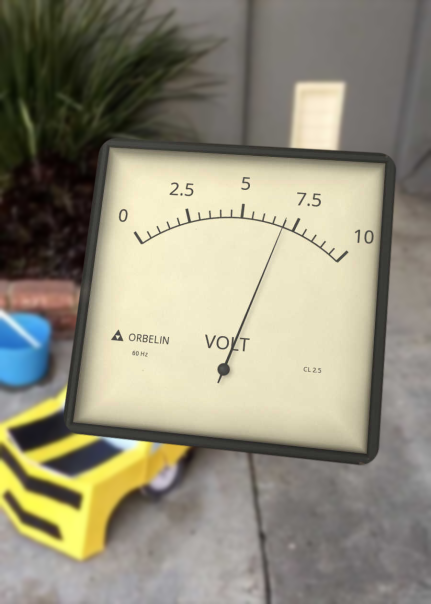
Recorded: 7 V
